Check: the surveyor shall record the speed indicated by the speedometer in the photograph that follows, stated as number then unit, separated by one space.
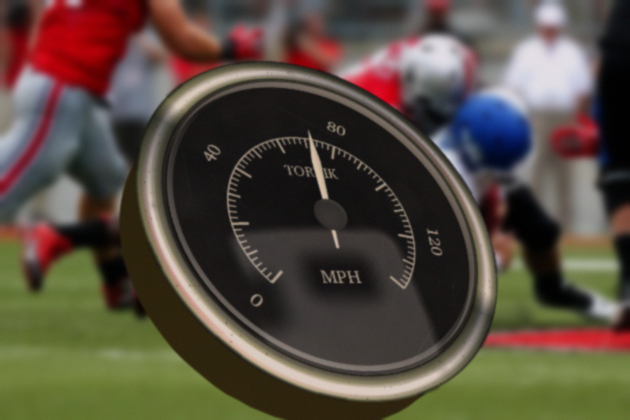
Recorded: 70 mph
